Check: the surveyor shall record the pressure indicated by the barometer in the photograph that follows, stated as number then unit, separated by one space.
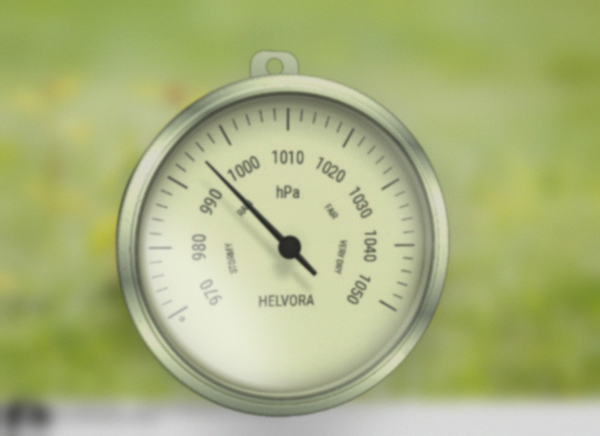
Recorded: 995 hPa
